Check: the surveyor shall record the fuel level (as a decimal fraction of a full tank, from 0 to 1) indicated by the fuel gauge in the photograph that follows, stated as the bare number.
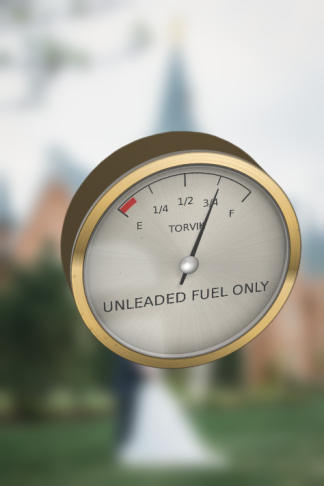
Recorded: 0.75
